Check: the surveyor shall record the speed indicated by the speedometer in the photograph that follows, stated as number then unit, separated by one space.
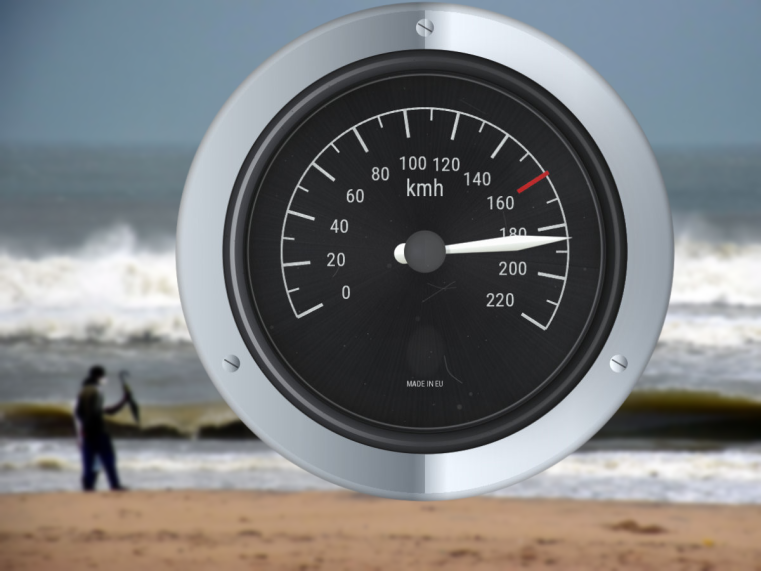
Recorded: 185 km/h
